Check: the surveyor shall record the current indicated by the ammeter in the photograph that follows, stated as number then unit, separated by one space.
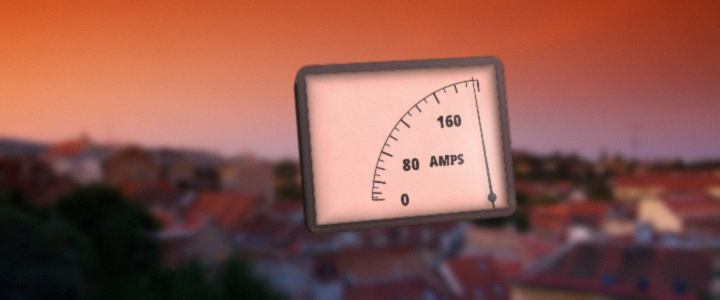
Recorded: 195 A
